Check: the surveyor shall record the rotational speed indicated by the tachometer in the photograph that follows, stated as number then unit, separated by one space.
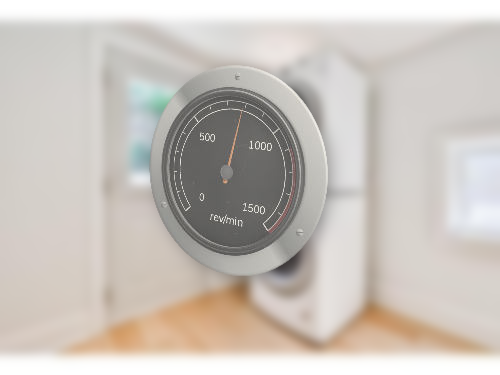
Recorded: 800 rpm
